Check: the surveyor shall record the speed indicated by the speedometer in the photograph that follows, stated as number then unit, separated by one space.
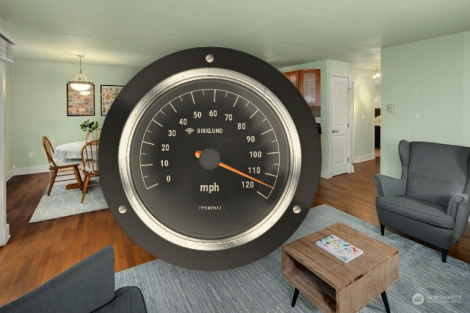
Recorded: 115 mph
